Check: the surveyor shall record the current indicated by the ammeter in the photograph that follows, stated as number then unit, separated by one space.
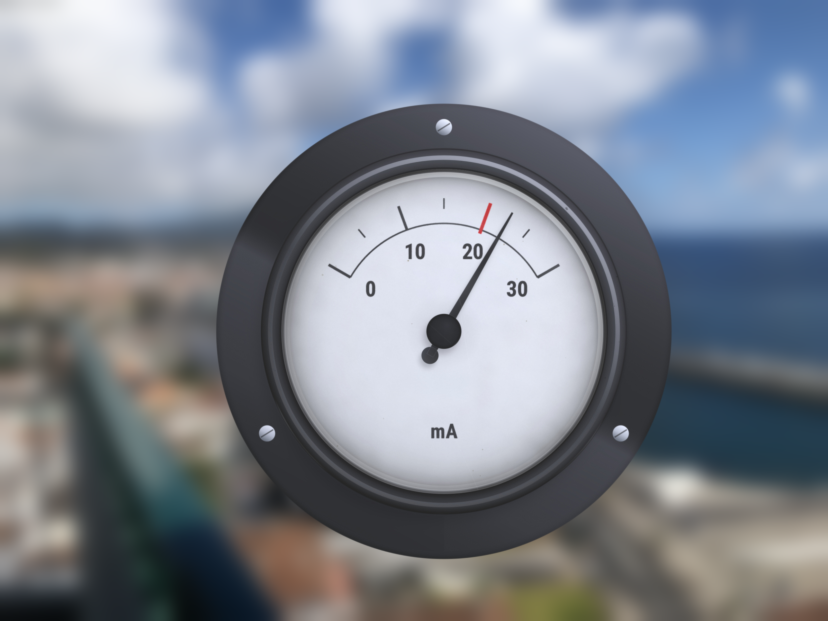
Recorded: 22.5 mA
